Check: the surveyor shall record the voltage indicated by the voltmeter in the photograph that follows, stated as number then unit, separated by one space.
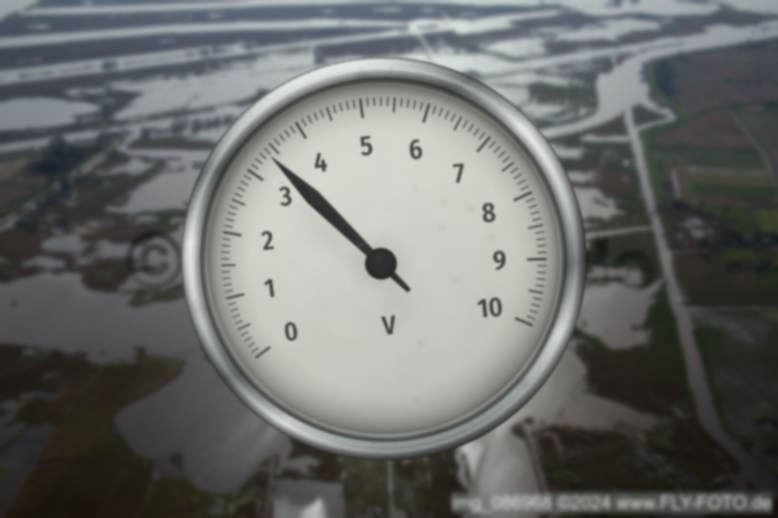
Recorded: 3.4 V
